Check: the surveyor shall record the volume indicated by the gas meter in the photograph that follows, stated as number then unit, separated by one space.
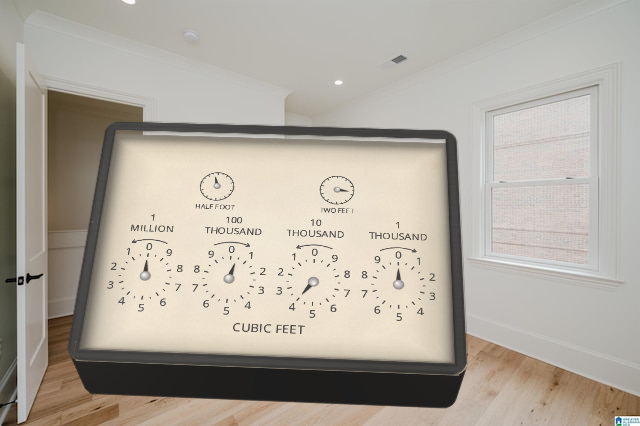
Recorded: 4000 ft³
